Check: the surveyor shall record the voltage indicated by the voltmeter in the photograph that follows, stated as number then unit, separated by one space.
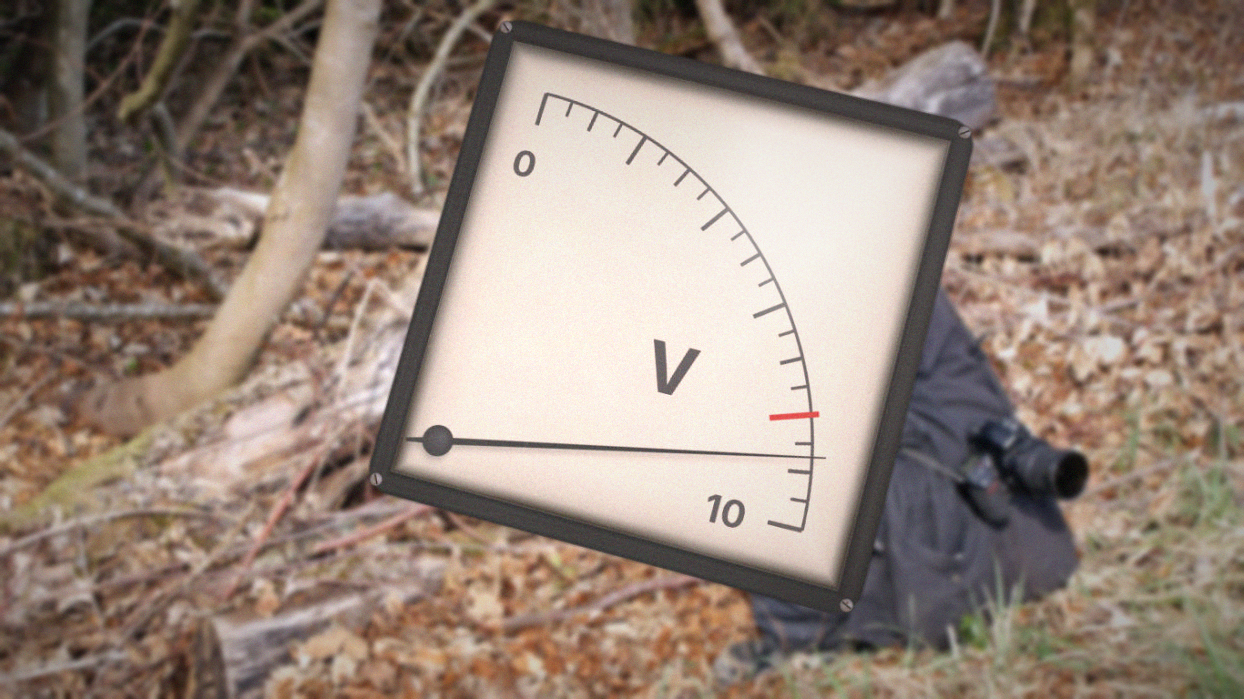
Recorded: 8.75 V
